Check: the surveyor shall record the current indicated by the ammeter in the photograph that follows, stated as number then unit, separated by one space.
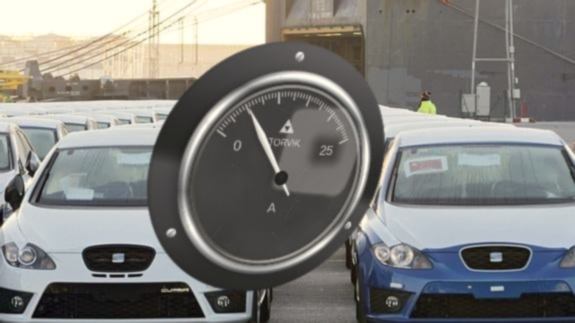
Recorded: 5 A
